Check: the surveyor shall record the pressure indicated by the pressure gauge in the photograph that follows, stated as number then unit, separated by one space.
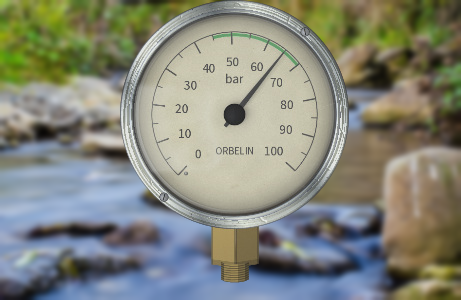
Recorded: 65 bar
